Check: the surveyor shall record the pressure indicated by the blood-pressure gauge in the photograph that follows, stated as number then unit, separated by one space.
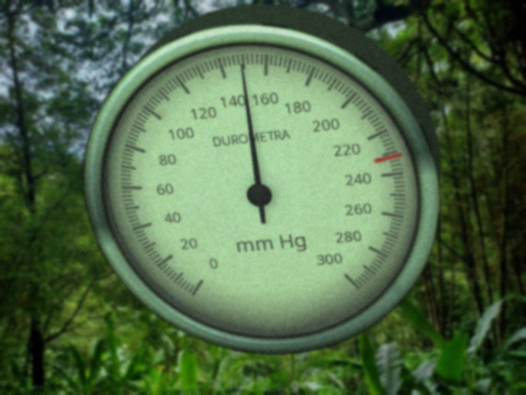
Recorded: 150 mmHg
